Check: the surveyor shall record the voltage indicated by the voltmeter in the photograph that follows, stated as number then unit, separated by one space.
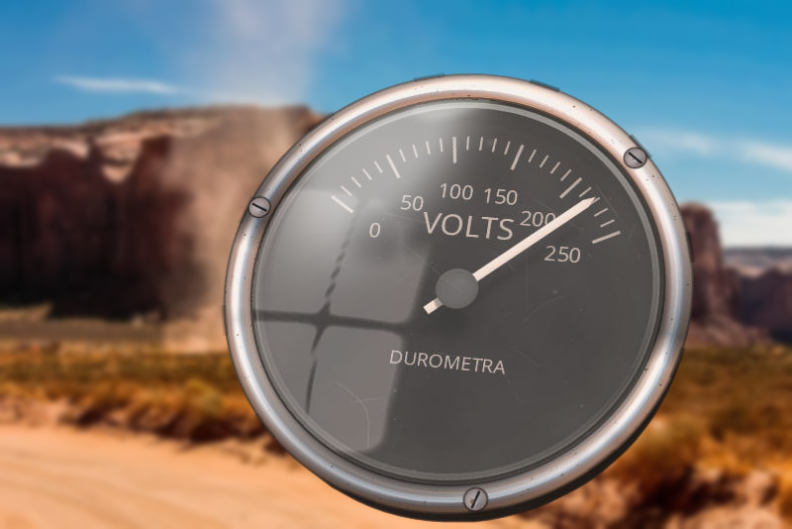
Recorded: 220 V
